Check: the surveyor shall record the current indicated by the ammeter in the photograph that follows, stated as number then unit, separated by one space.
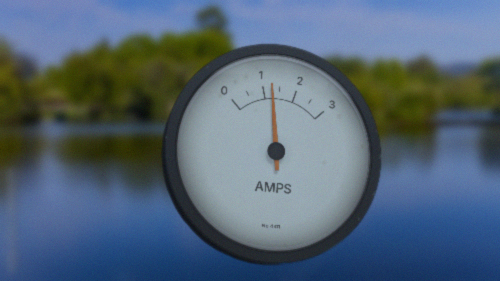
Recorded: 1.25 A
